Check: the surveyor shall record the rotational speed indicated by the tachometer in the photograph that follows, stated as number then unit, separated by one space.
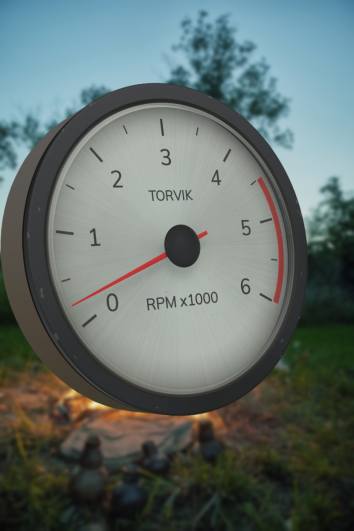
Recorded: 250 rpm
